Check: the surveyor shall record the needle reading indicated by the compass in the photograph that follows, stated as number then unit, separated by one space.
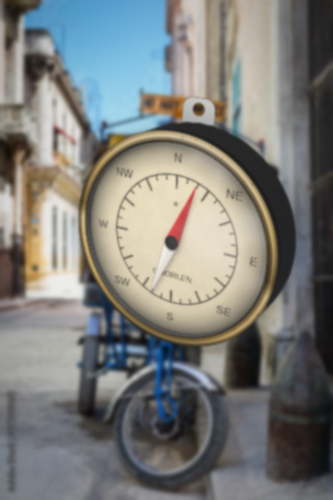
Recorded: 20 °
